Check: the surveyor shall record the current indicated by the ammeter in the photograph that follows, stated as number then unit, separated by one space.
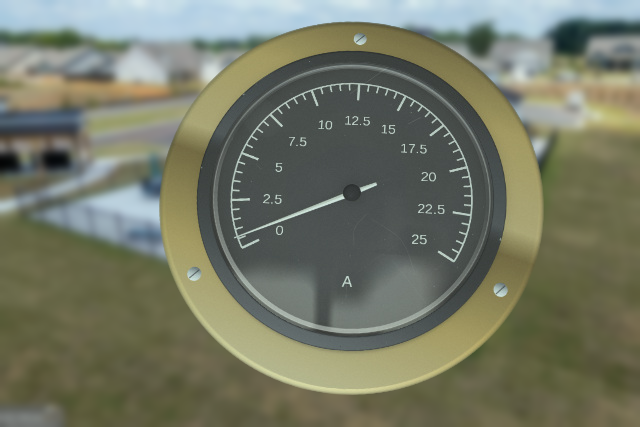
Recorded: 0.5 A
